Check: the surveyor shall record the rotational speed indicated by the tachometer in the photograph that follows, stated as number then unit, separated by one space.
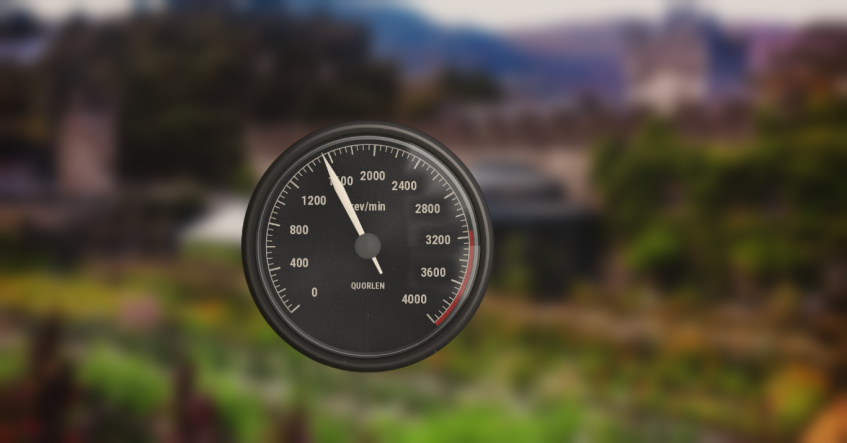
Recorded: 1550 rpm
